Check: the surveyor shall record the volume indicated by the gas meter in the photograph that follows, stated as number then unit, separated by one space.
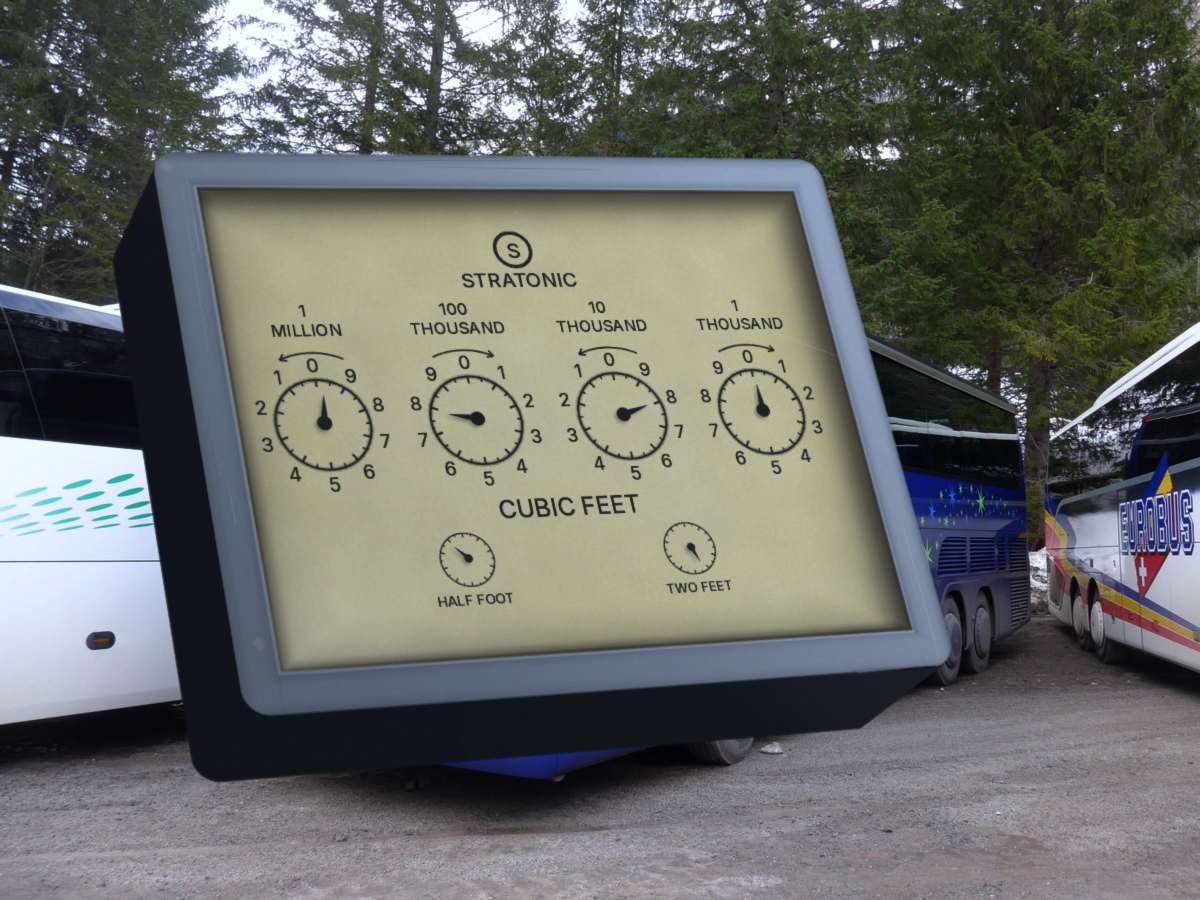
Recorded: 978000 ft³
